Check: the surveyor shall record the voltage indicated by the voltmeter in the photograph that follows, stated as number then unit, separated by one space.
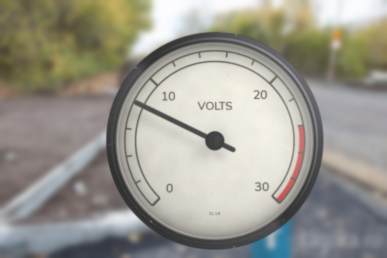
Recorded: 8 V
